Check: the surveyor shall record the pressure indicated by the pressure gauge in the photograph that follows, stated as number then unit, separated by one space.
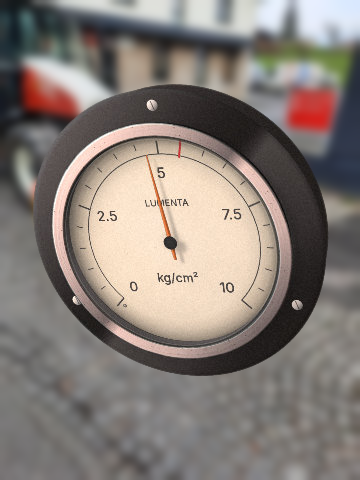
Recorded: 4.75 kg/cm²
